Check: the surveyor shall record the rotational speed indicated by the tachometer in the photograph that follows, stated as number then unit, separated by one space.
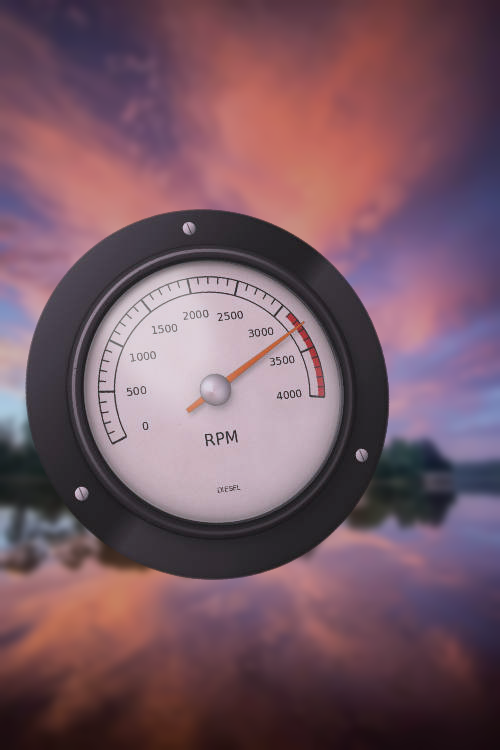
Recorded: 3250 rpm
